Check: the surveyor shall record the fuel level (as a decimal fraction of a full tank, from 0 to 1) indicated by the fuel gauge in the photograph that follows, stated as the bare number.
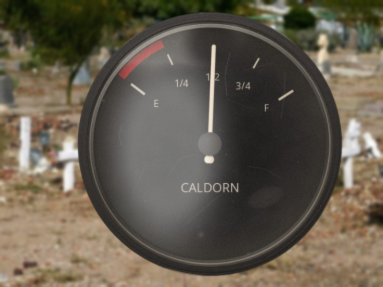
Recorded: 0.5
